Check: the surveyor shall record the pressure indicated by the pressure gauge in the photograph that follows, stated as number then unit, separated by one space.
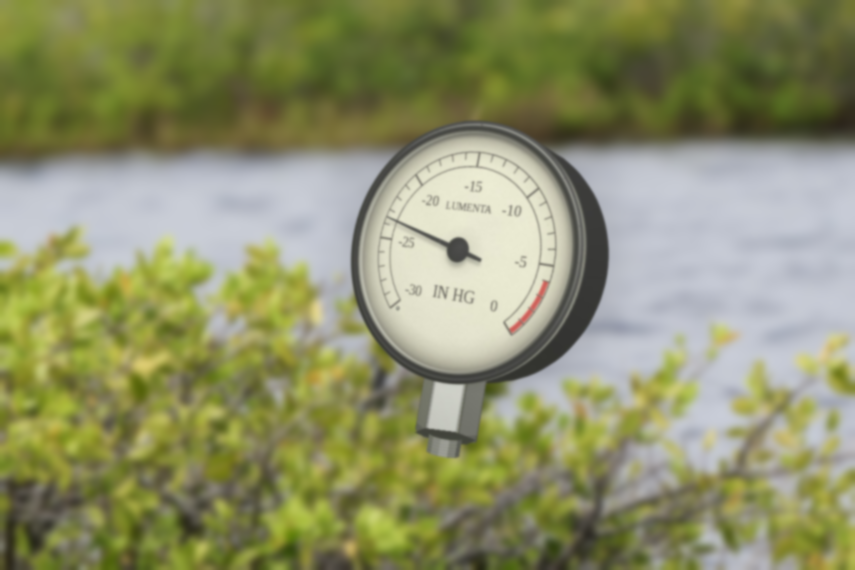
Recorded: -23.5 inHg
